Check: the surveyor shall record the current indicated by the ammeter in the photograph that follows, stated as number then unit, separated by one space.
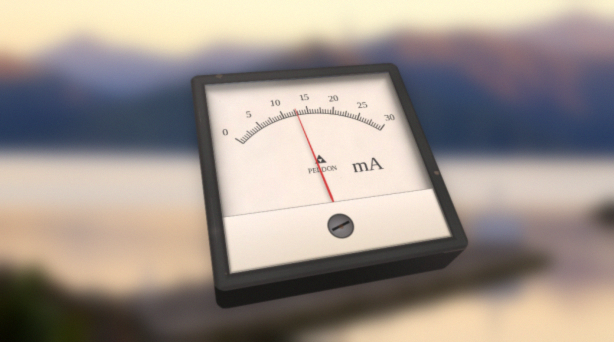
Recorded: 12.5 mA
